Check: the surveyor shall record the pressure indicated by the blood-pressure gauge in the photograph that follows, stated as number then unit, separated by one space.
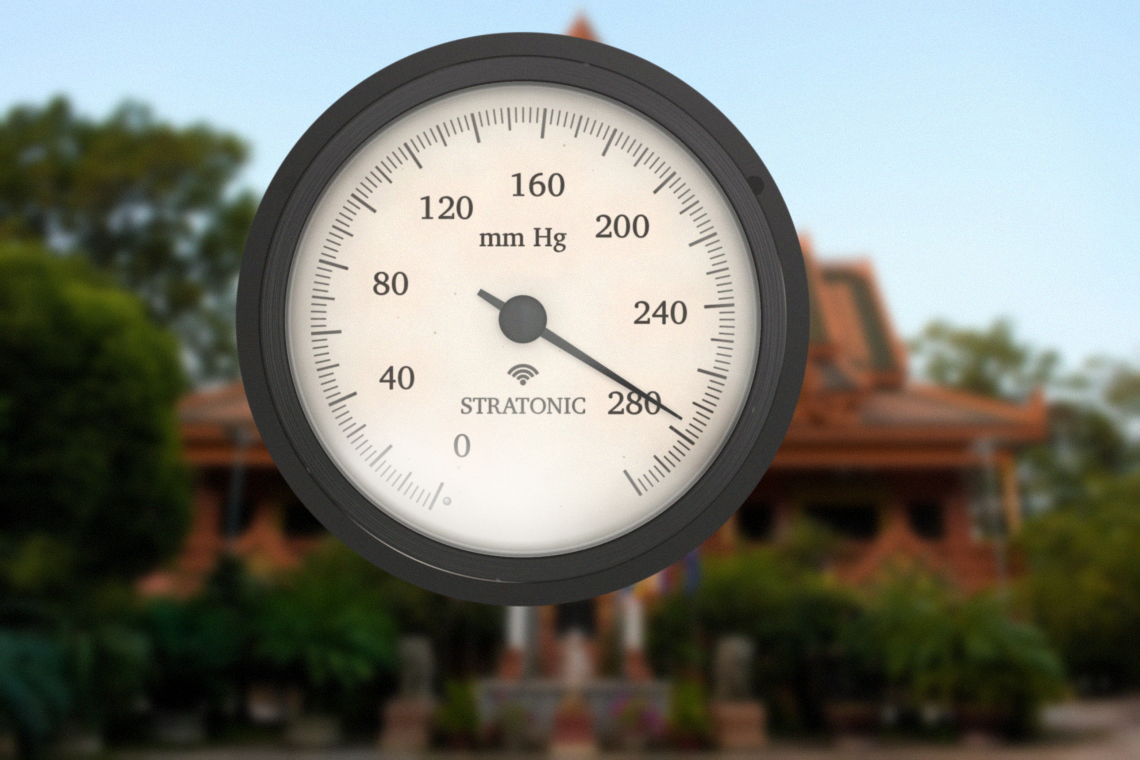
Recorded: 276 mmHg
